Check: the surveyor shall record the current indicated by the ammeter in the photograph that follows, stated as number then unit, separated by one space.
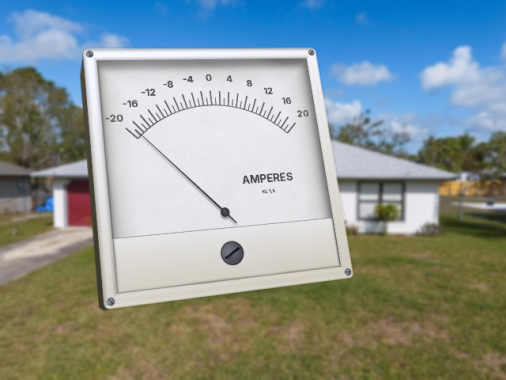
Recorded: -19 A
